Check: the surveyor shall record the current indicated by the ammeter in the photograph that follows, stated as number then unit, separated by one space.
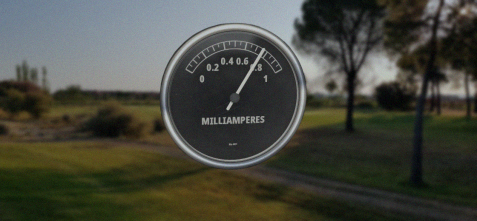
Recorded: 0.75 mA
